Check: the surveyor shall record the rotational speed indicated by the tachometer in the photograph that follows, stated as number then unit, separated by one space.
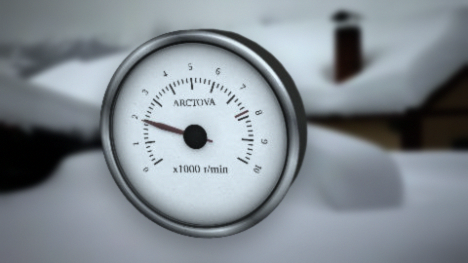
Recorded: 2000 rpm
